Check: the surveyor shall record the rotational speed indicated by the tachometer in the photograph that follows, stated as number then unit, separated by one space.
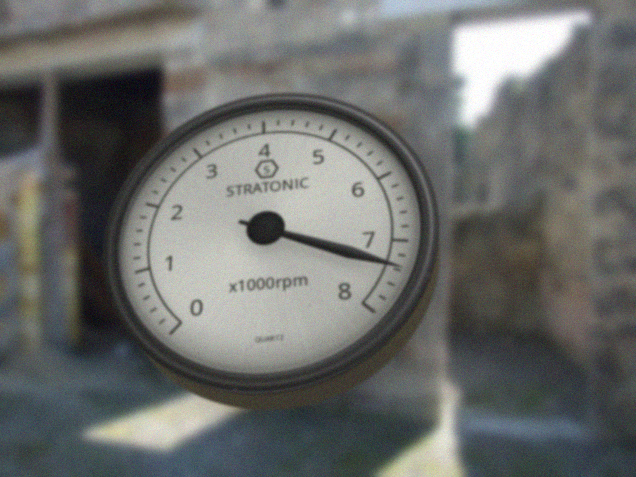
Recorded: 7400 rpm
